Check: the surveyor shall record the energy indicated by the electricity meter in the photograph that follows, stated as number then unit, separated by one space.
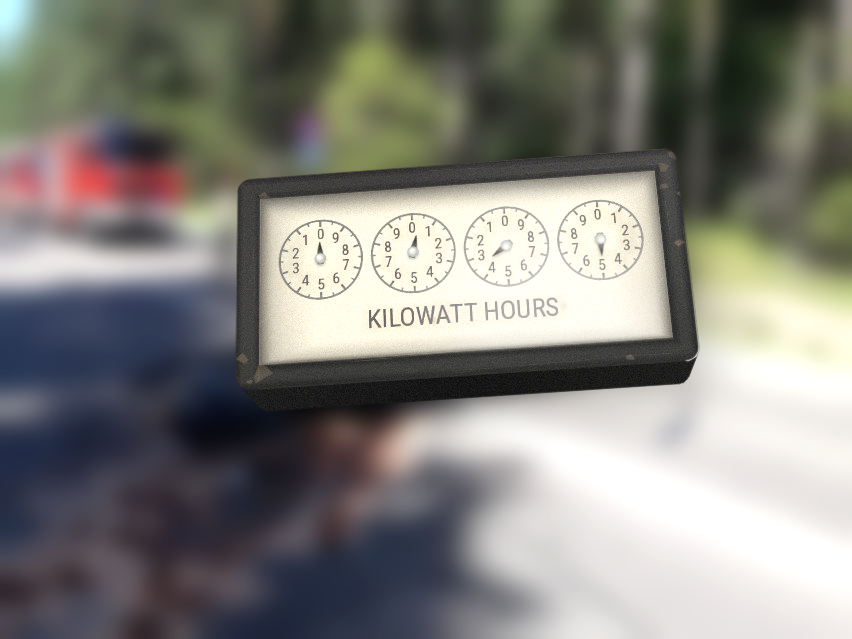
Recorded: 35 kWh
